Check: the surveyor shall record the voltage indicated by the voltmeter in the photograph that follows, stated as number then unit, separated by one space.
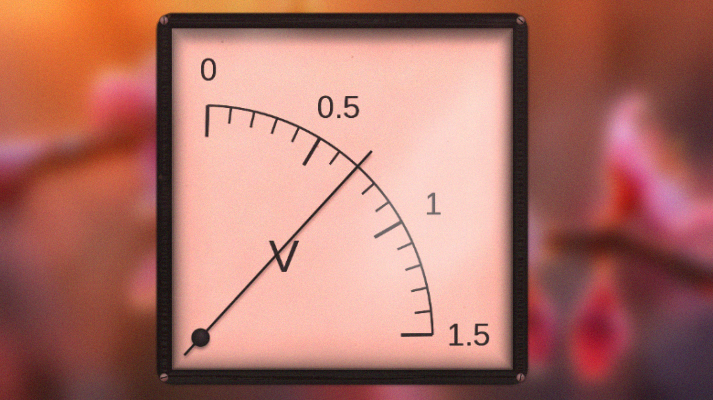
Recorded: 0.7 V
